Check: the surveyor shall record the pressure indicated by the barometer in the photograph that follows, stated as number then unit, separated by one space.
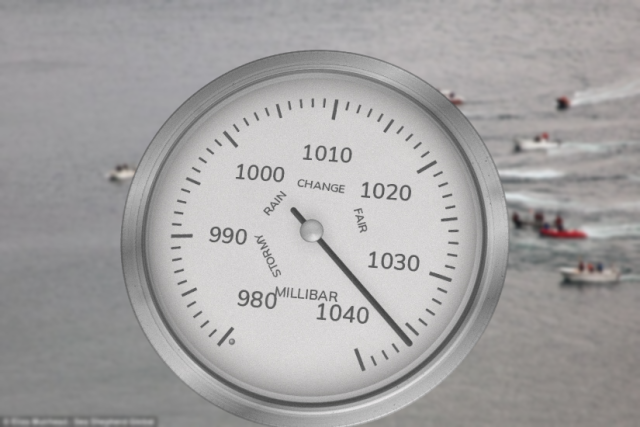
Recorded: 1036 mbar
